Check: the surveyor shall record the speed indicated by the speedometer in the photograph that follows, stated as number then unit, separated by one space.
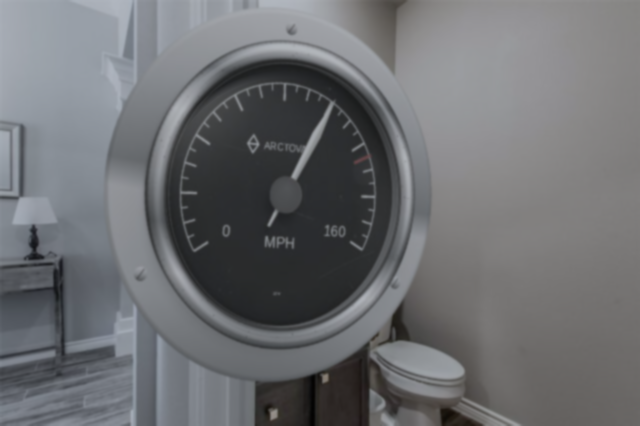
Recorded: 100 mph
